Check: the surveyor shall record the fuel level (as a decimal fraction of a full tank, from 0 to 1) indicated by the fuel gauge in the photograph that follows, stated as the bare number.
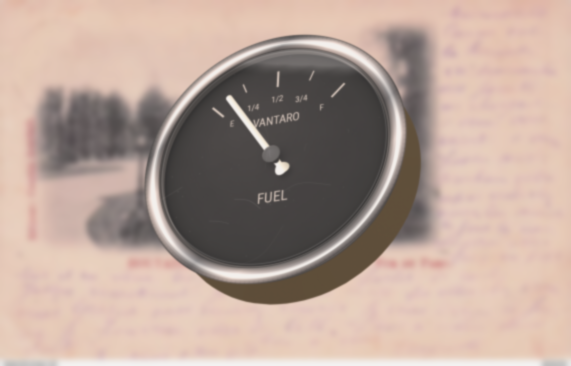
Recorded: 0.125
